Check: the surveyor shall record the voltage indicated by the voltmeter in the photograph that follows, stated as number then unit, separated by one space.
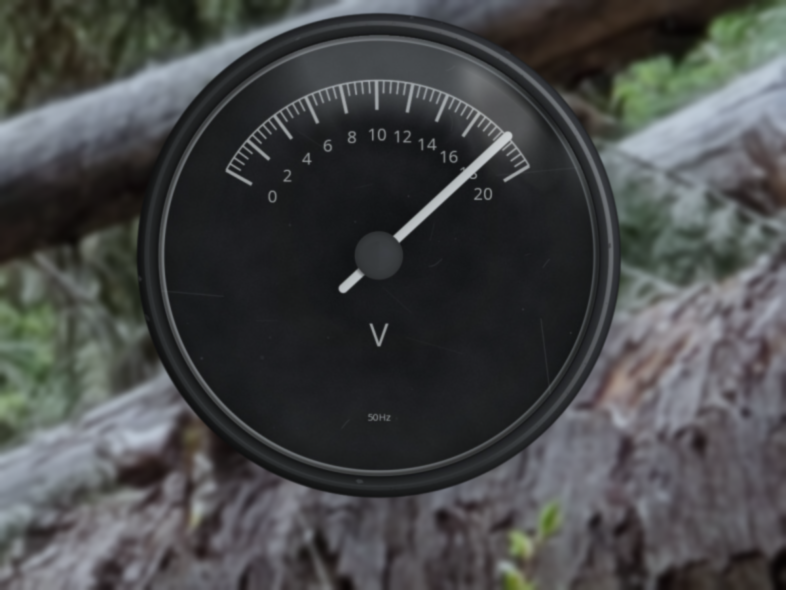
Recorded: 18 V
